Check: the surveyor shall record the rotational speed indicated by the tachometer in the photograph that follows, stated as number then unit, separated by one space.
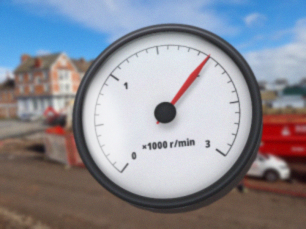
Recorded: 2000 rpm
